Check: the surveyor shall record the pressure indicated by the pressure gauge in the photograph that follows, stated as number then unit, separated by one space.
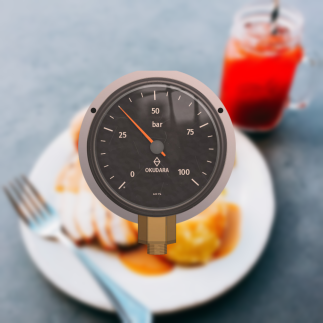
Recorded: 35 bar
